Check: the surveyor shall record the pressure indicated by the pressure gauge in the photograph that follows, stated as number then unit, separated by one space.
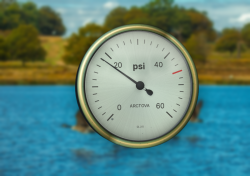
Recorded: 18 psi
